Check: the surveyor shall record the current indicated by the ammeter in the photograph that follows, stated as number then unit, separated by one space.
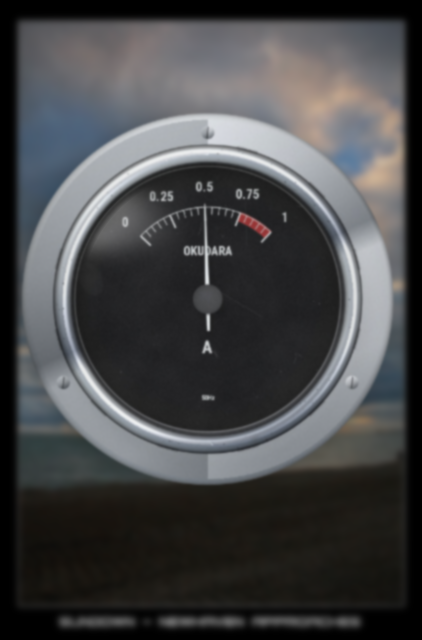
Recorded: 0.5 A
